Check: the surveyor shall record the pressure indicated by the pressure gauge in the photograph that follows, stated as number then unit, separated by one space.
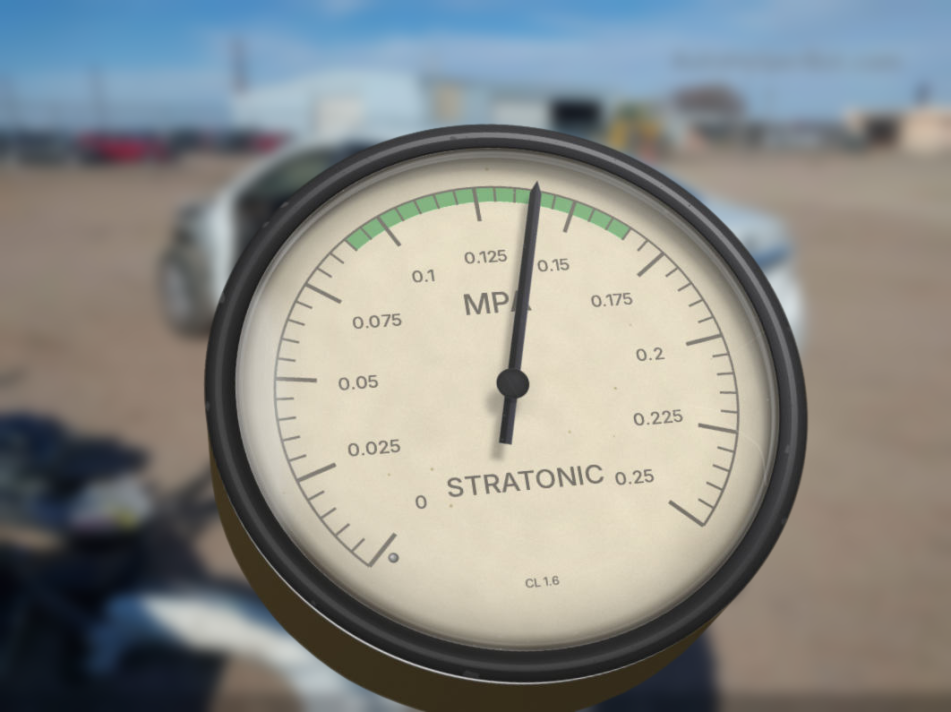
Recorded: 0.14 MPa
